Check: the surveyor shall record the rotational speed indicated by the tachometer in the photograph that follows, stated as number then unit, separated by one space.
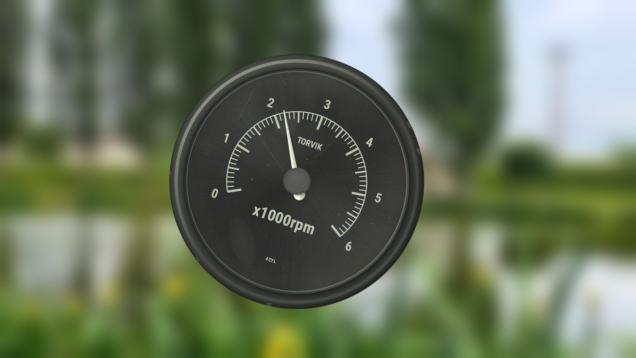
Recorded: 2200 rpm
